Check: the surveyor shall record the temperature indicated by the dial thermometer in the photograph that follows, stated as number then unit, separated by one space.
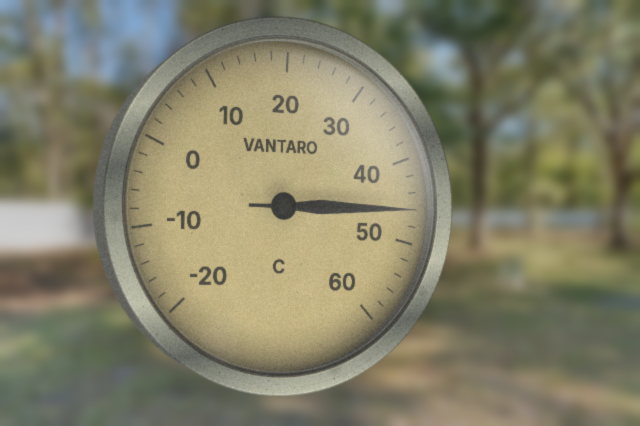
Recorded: 46 °C
